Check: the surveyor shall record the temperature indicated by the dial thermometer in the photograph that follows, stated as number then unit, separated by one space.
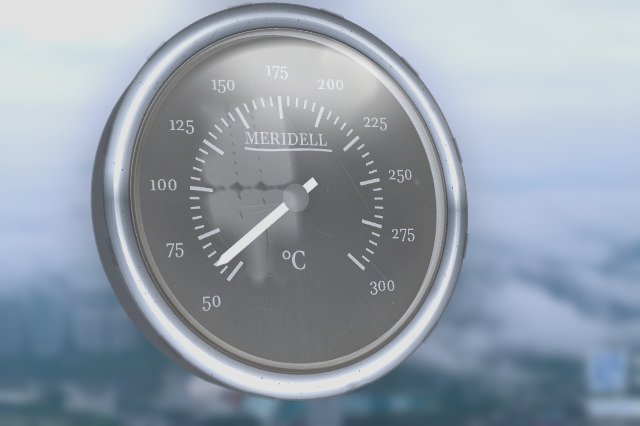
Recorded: 60 °C
